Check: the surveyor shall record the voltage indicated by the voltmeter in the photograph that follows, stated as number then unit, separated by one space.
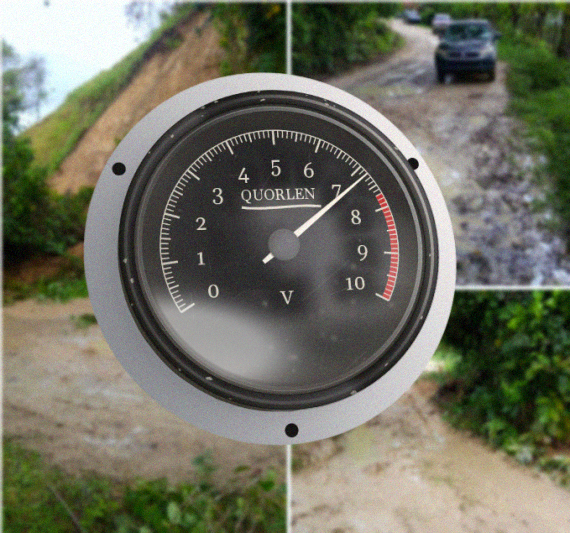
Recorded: 7.2 V
